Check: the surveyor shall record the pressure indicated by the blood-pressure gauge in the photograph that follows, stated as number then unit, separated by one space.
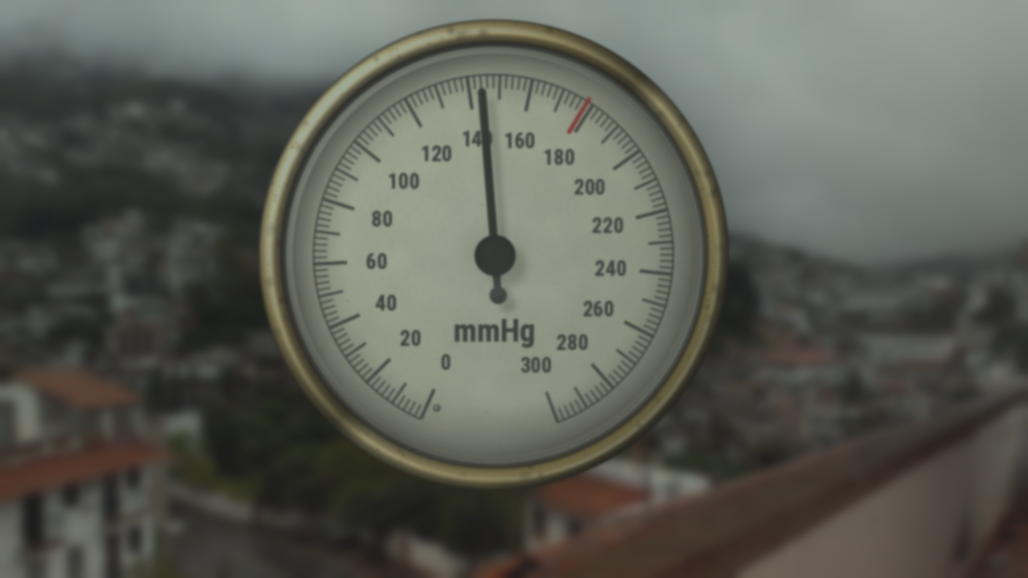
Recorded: 144 mmHg
